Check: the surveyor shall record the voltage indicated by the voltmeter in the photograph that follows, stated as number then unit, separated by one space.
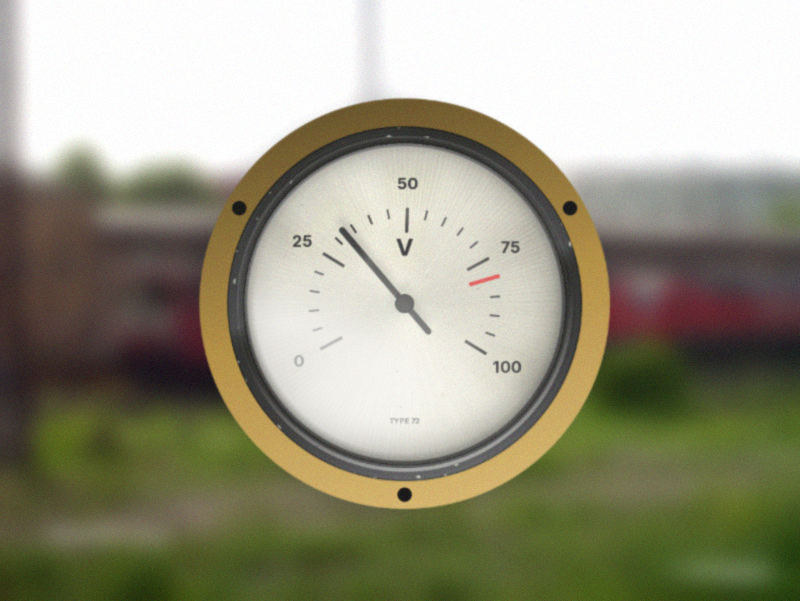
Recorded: 32.5 V
